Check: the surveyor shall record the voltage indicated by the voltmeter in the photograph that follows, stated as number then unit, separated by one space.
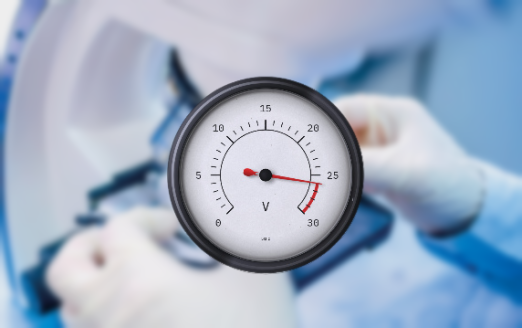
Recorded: 26 V
